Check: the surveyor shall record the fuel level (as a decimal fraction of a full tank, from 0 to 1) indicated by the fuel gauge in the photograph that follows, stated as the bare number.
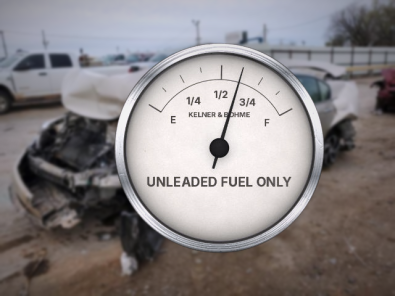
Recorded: 0.625
